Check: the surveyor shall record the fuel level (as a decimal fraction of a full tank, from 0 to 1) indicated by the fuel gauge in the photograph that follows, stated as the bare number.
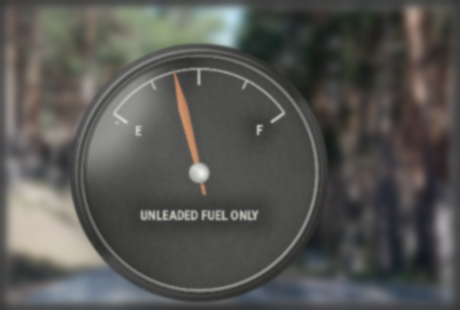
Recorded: 0.375
